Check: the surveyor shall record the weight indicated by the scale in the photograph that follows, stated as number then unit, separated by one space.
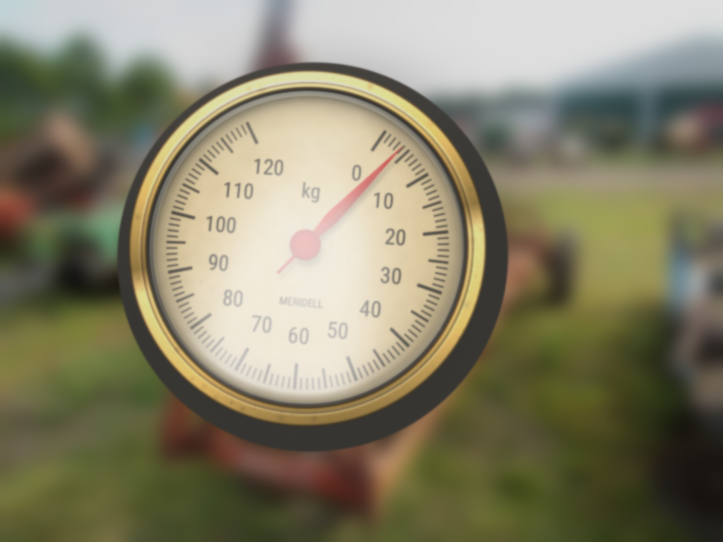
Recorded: 4 kg
